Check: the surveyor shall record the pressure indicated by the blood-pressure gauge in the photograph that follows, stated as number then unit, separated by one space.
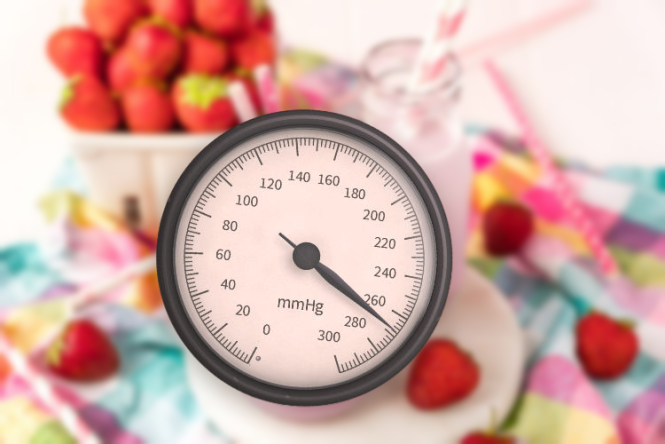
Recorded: 268 mmHg
